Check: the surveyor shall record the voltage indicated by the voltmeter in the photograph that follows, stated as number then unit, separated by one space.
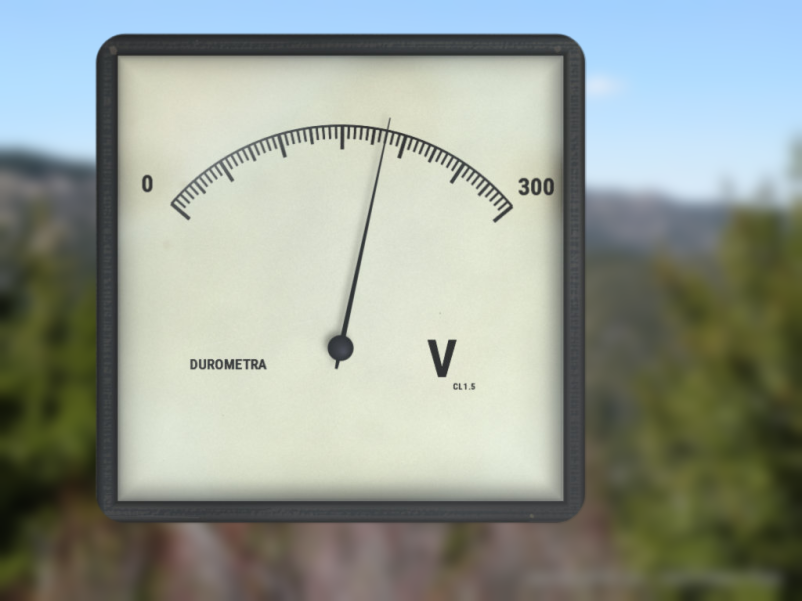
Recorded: 185 V
